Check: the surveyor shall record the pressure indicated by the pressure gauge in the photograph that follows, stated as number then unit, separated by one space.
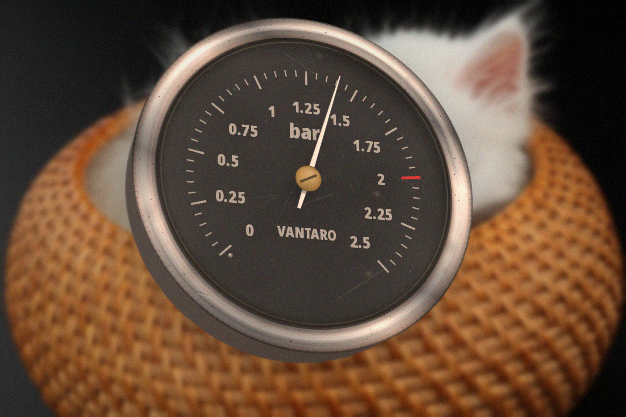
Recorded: 1.4 bar
